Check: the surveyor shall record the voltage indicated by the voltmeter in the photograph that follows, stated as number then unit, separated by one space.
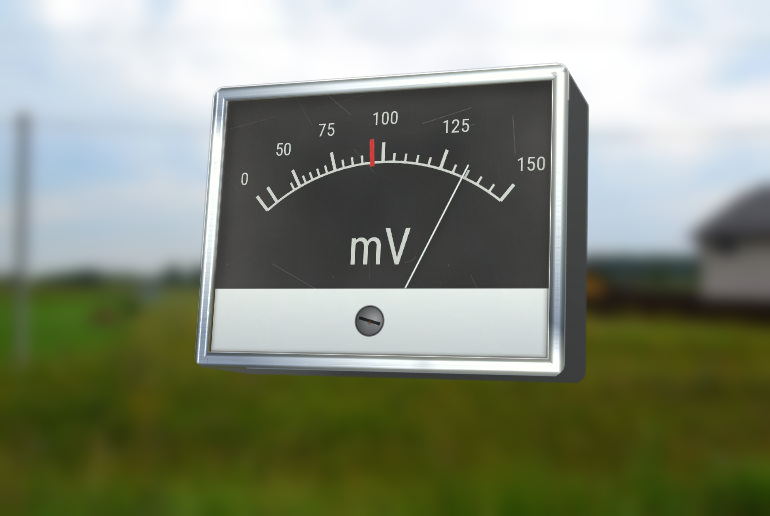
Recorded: 135 mV
